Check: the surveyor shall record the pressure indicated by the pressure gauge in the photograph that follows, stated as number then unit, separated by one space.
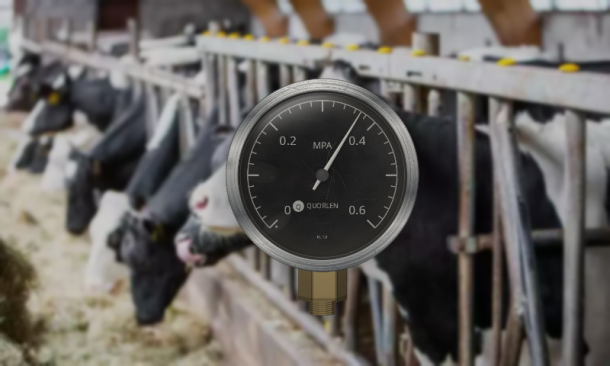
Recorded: 0.37 MPa
